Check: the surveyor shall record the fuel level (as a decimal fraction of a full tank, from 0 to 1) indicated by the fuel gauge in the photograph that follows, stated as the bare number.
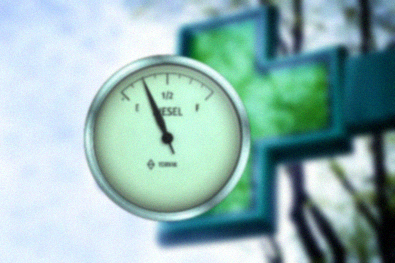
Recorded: 0.25
